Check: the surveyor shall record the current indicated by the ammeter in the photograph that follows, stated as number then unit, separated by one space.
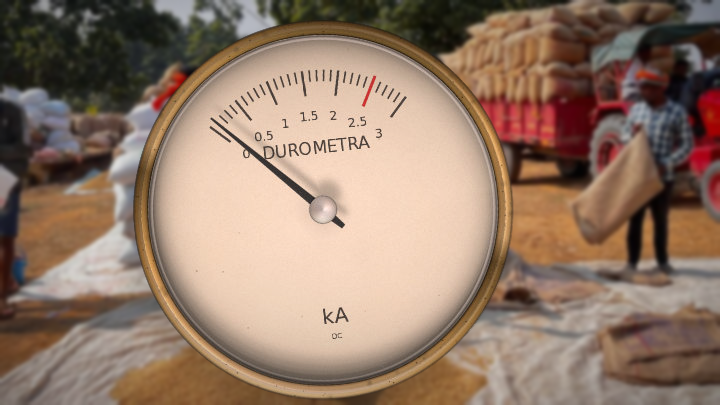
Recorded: 0.1 kA
